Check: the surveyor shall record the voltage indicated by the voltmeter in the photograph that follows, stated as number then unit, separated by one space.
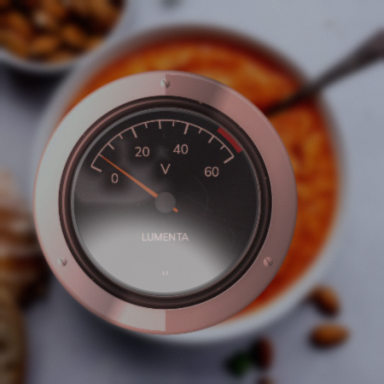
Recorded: 5 V
